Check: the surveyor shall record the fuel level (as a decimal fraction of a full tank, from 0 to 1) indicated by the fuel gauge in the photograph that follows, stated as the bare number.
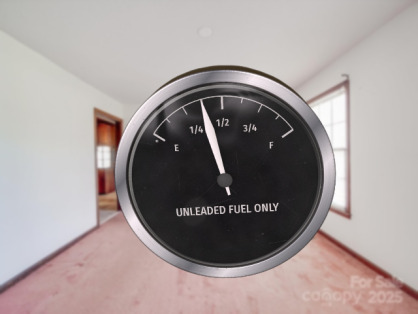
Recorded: 0.375
